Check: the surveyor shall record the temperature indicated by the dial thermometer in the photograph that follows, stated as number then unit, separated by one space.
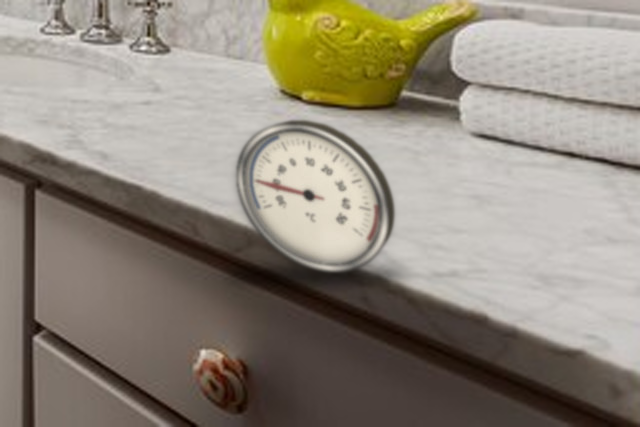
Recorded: -20 °C
